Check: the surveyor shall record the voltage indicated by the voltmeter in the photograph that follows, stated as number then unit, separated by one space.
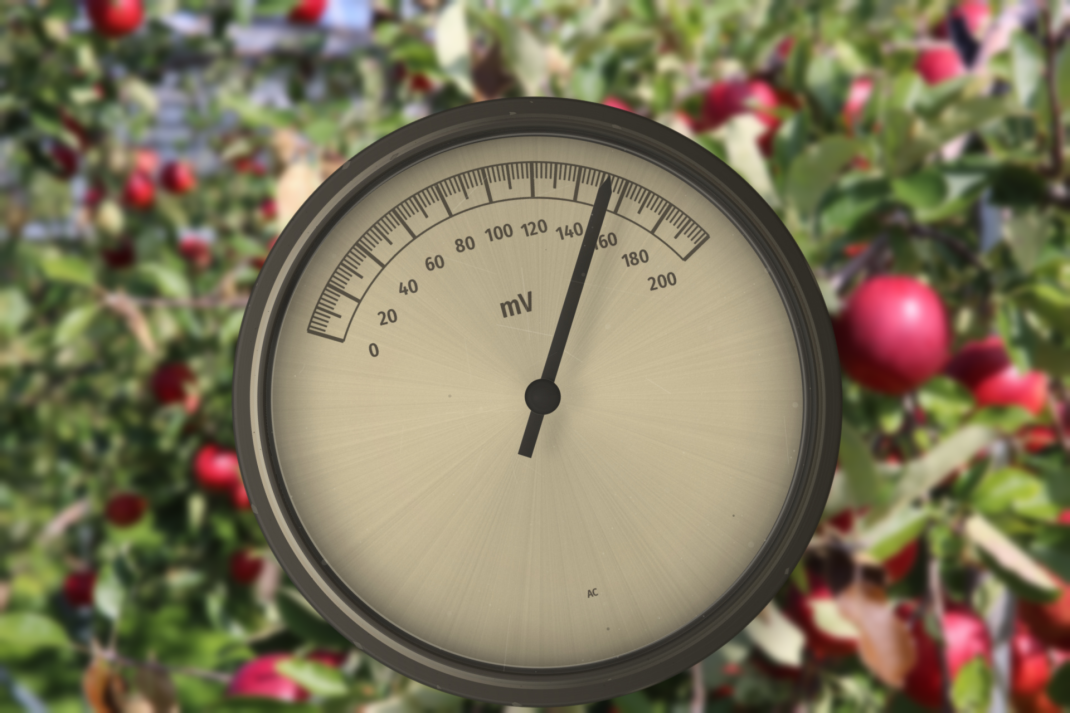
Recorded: 152 mV
